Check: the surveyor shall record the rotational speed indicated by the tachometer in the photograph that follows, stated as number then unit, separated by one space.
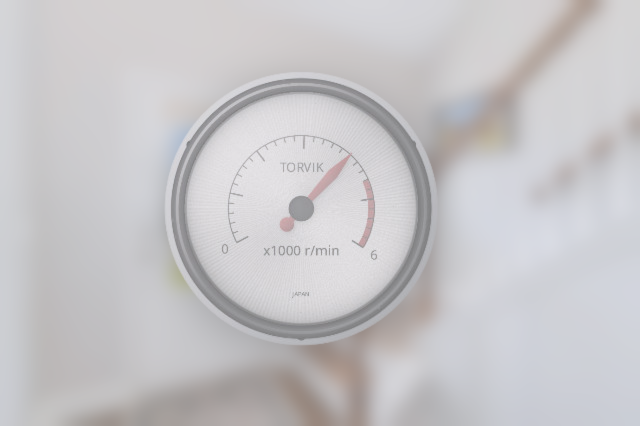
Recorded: 4000 rpm
